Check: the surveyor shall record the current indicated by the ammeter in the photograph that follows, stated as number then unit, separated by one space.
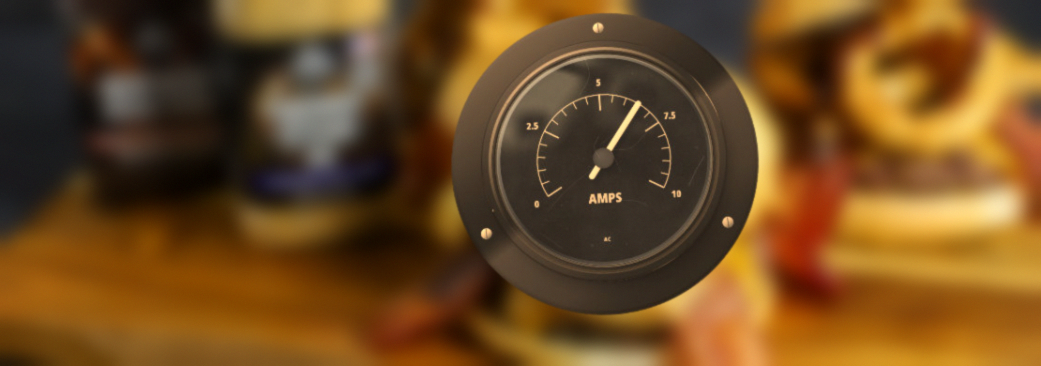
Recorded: 6.5 A
